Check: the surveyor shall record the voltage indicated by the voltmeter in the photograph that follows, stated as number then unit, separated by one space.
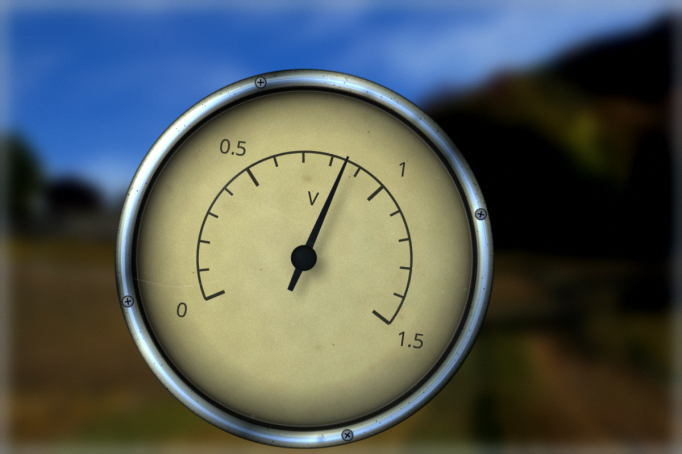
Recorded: 0.85 V
